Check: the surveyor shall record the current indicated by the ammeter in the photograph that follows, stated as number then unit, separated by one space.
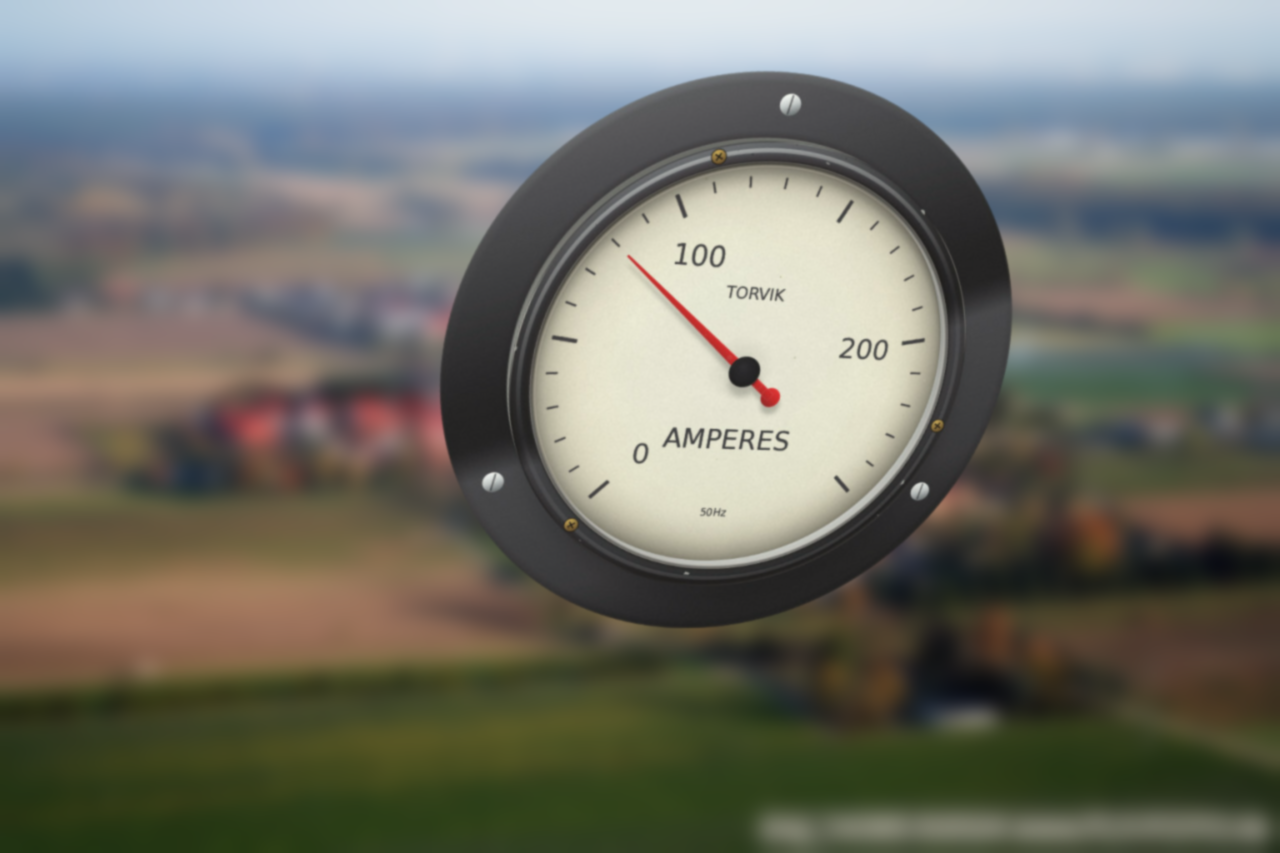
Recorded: 80 A
